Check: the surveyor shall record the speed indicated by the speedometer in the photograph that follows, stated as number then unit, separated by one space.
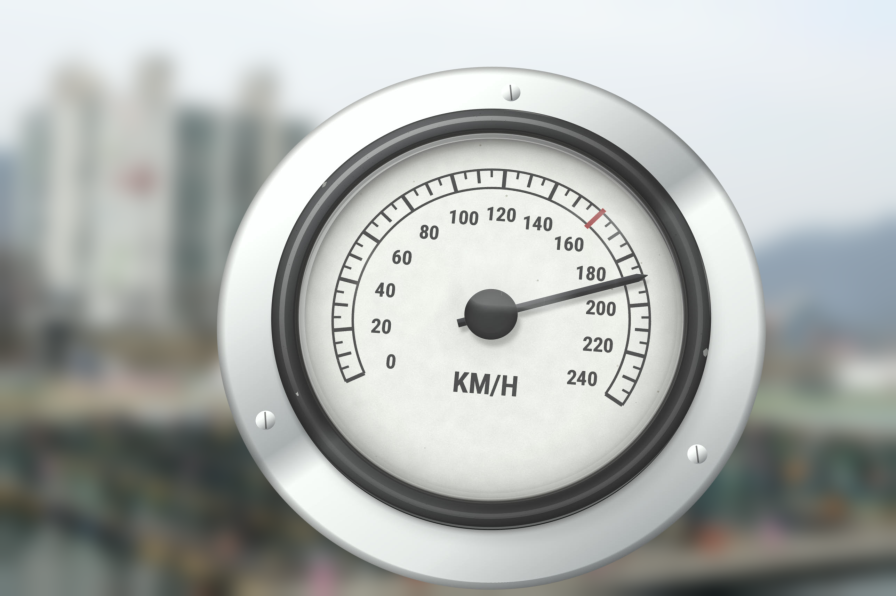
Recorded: 190 km/h
